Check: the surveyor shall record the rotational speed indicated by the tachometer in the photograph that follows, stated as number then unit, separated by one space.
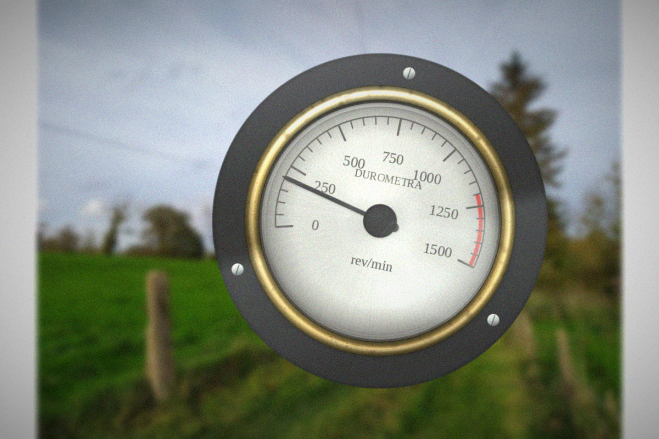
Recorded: 200 rpm
